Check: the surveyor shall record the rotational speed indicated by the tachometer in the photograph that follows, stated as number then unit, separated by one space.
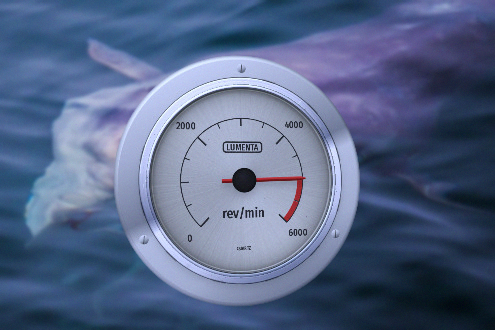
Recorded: 5000 rpm
